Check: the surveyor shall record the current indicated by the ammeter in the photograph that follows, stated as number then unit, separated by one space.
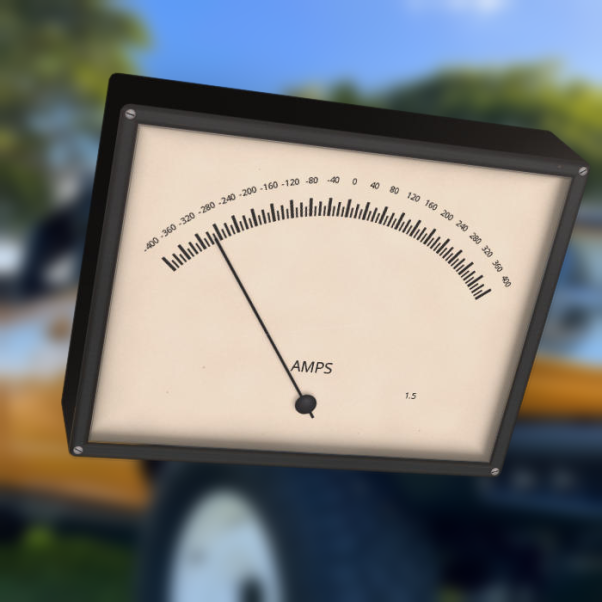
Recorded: -290 A
